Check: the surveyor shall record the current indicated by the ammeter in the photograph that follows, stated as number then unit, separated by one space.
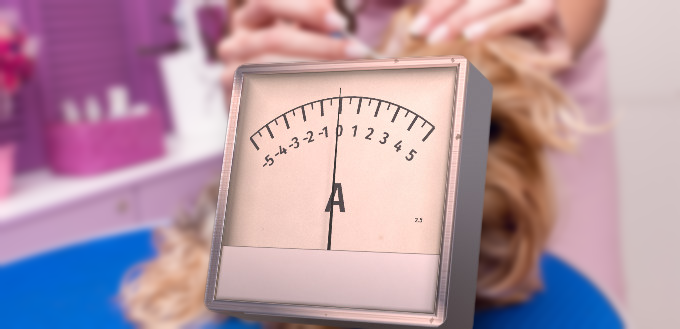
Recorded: 0 A
